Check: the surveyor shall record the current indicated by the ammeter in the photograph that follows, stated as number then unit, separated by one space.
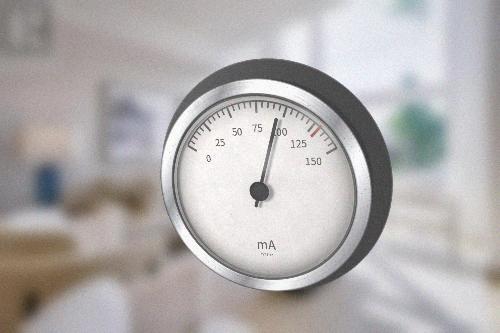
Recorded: 95 mA
